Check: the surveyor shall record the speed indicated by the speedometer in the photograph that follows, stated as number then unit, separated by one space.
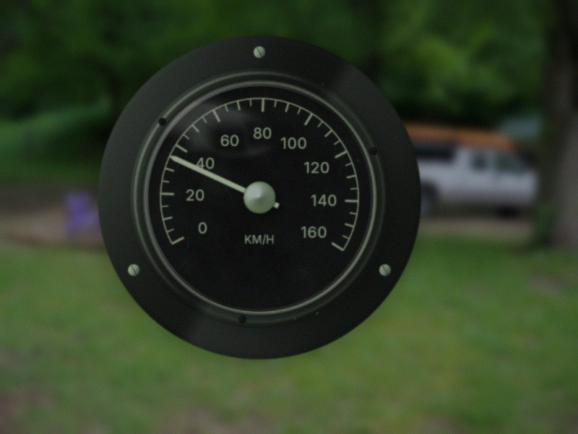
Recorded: 35 km/h
